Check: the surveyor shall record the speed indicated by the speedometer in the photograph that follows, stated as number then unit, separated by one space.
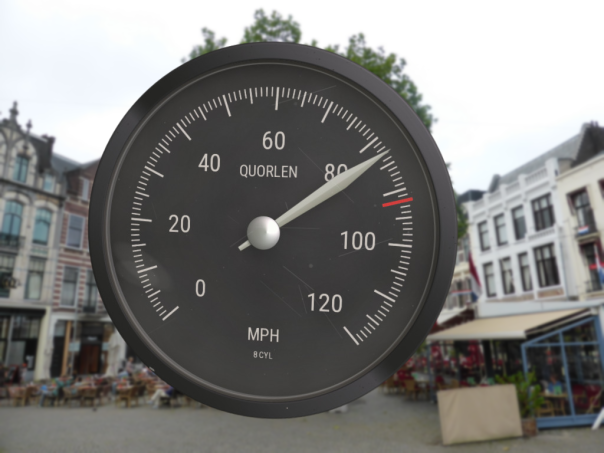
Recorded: 83 mph
